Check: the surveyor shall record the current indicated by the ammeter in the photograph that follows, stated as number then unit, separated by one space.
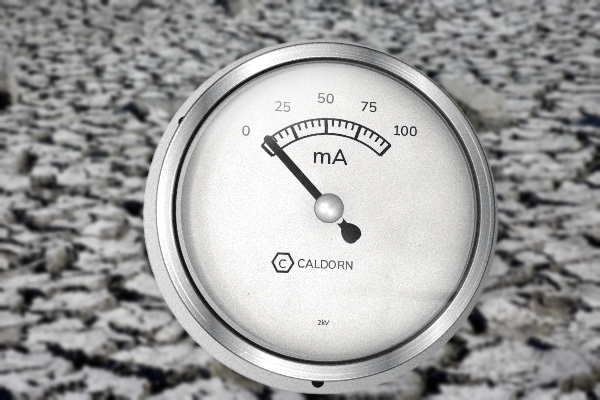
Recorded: 5 mA
